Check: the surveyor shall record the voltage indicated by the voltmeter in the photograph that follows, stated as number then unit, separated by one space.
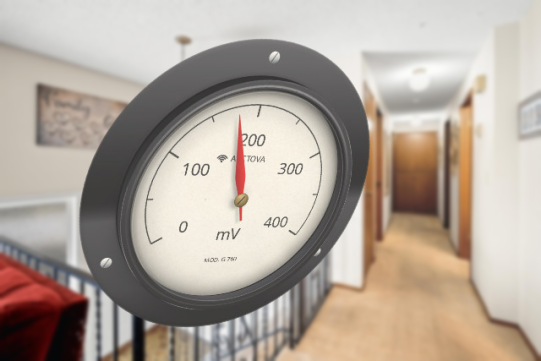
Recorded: 175 mV
